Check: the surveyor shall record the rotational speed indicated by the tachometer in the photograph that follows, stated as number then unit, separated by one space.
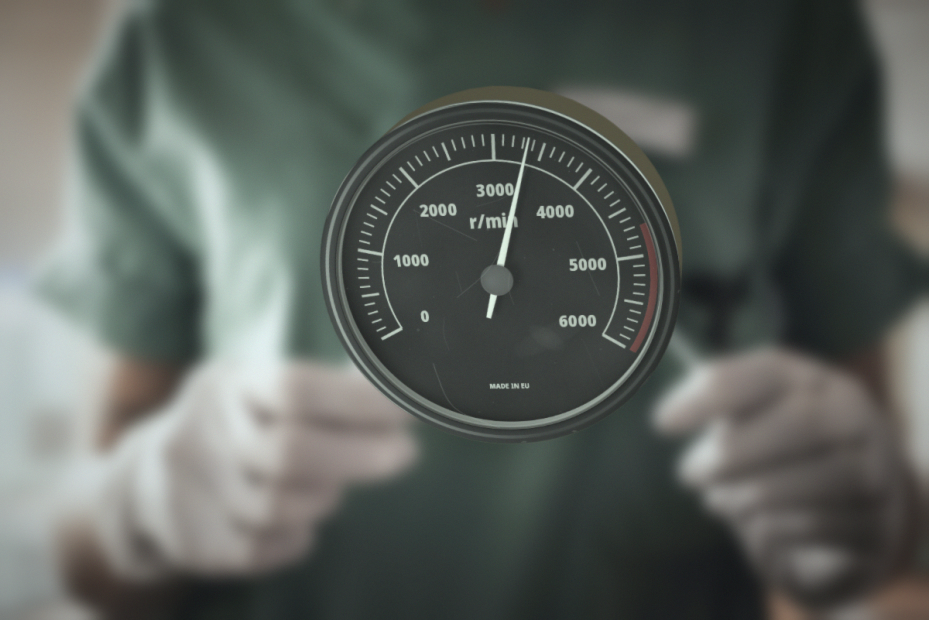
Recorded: 3350 rpm
